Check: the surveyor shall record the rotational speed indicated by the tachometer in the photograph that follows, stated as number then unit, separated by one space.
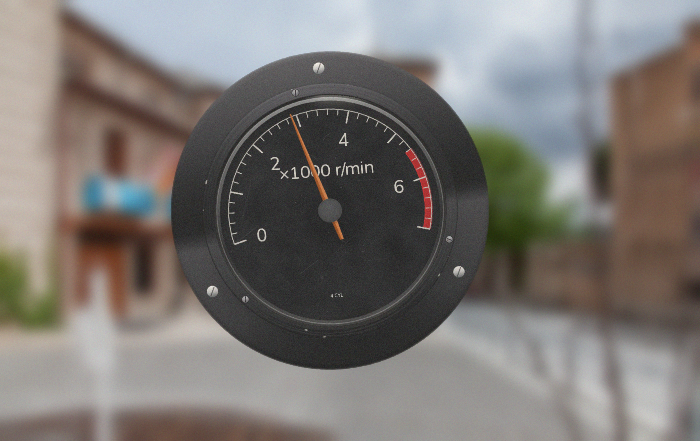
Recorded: 2900 rpm
